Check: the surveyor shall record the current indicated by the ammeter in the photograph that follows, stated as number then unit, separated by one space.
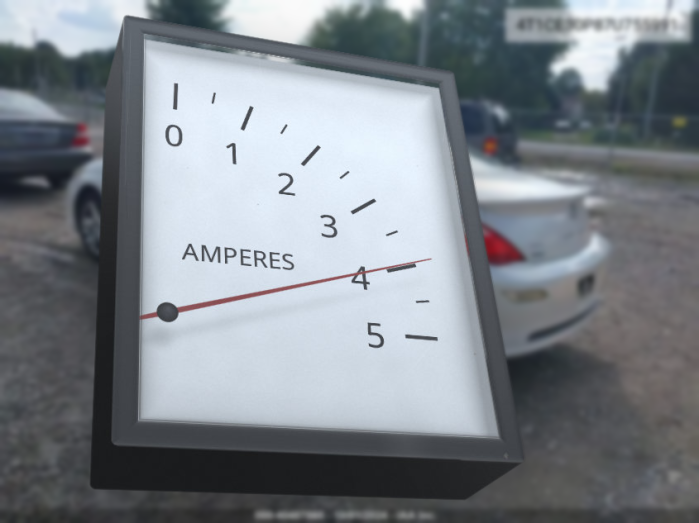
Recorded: 4 A
